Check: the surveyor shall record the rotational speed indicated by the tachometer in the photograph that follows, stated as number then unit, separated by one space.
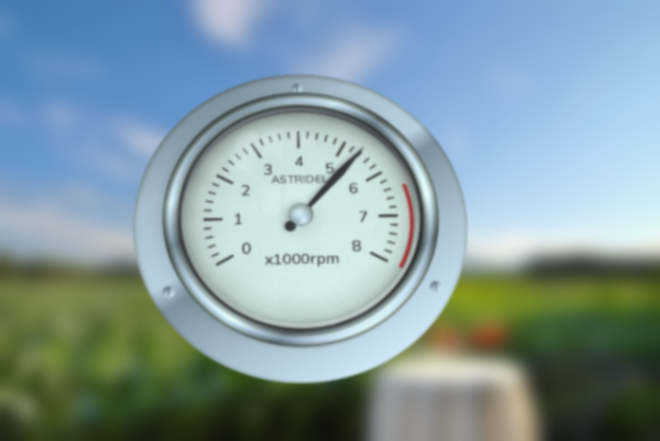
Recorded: 5400 rpm
